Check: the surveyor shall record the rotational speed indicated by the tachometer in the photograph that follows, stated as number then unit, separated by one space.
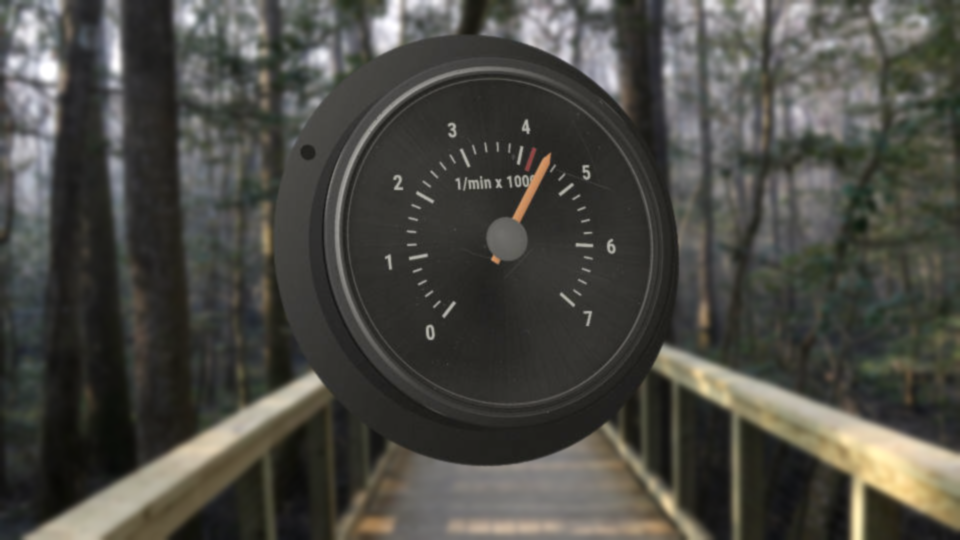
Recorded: 4400 rpm
